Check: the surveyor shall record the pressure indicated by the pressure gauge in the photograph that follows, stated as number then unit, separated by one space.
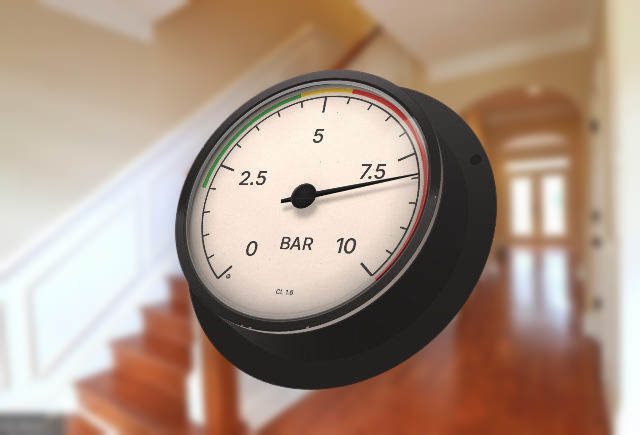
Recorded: 8 bar
